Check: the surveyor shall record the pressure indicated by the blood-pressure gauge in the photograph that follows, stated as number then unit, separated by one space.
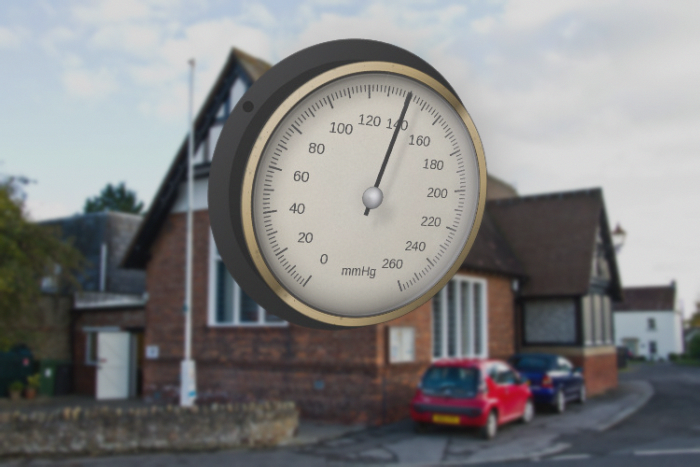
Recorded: 140 mmHg
